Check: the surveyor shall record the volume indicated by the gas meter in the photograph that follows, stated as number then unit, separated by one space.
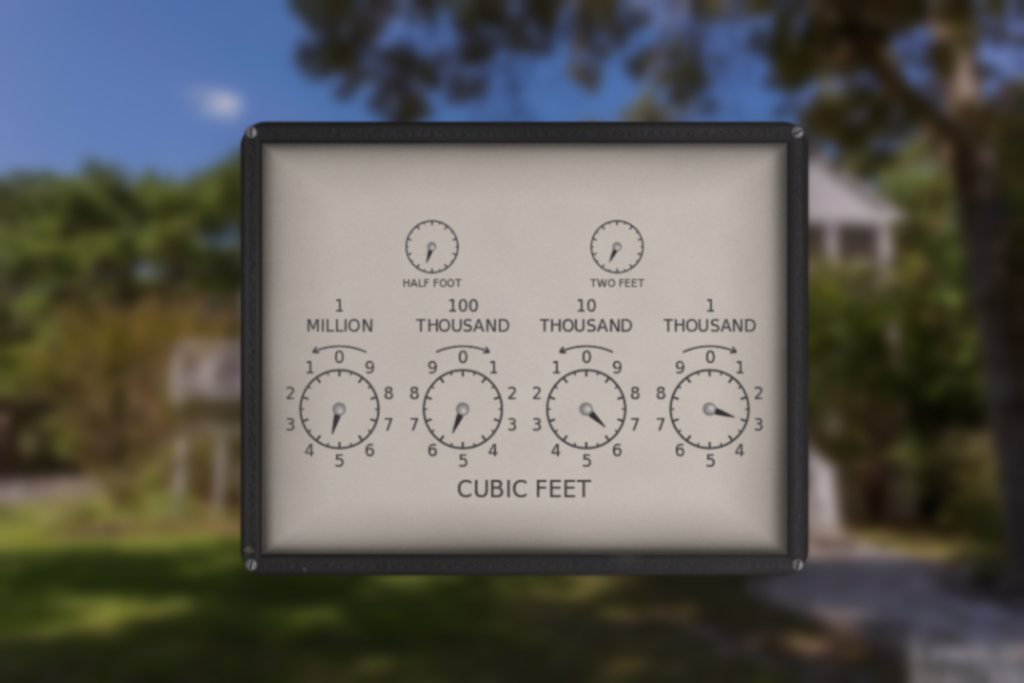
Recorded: 456300 ft³
